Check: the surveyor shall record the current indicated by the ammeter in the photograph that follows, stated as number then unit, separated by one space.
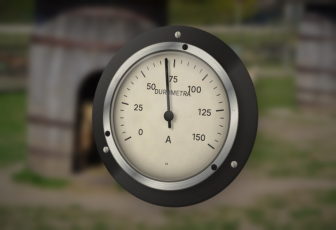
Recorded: 70 A
